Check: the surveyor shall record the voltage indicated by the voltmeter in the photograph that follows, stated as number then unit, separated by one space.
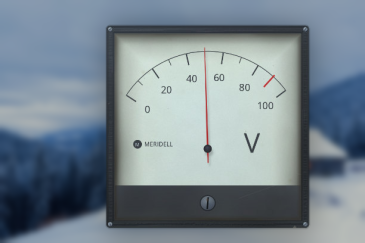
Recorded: 50 V
